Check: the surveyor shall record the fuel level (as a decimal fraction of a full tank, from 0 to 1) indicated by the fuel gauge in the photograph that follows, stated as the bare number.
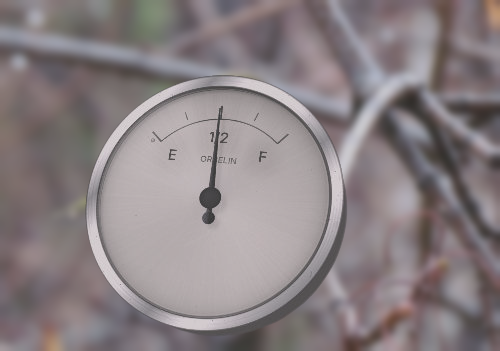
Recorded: 0.5
